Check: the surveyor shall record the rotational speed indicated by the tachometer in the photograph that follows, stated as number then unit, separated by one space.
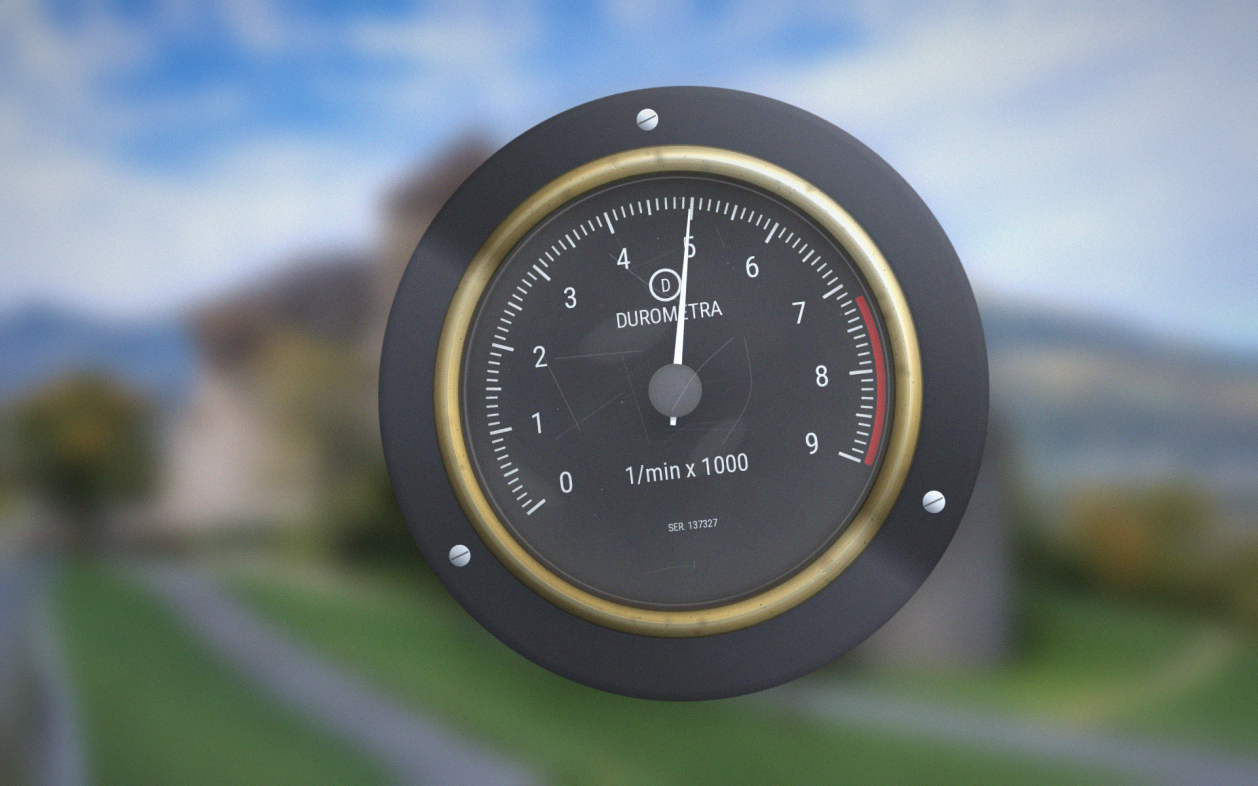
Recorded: 5000 rpm
